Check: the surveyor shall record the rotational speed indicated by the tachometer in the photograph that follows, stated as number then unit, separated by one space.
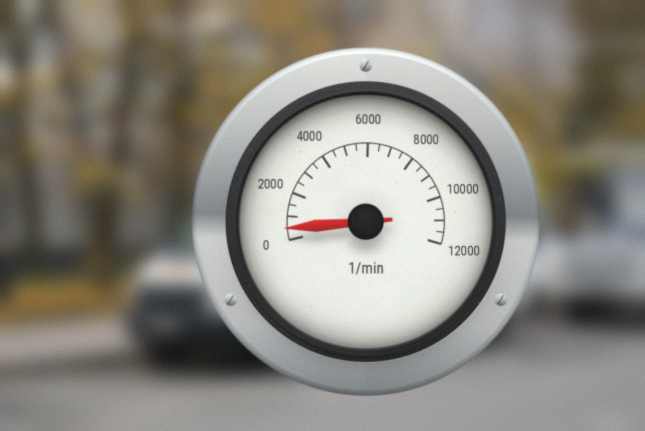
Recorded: 500 rpm
